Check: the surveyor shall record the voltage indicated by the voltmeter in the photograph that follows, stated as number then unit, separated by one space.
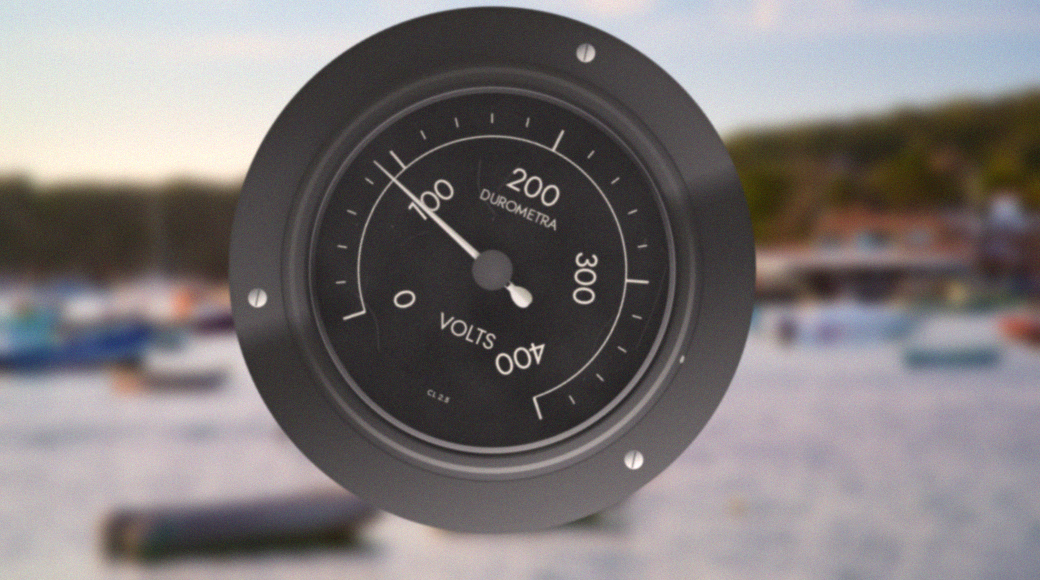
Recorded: 90 V
